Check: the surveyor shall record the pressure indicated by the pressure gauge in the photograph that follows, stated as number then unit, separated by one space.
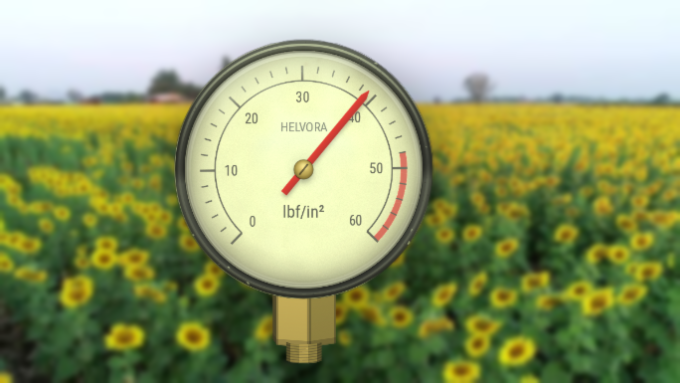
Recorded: 39 psi
